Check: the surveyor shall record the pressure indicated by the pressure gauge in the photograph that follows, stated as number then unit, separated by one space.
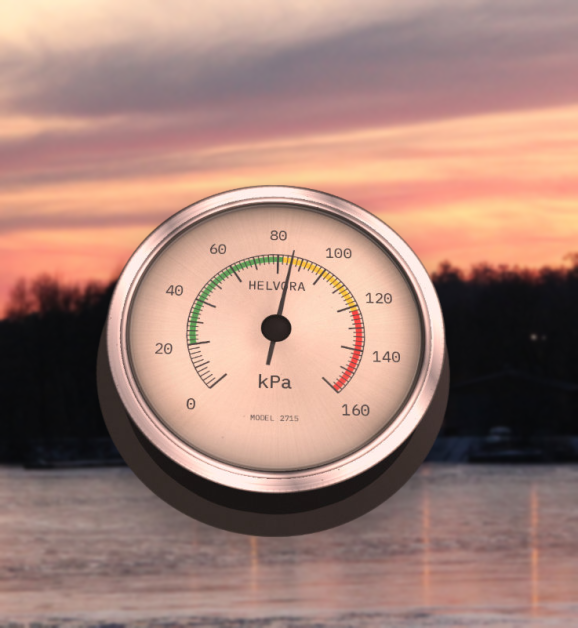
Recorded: 86 kPa
